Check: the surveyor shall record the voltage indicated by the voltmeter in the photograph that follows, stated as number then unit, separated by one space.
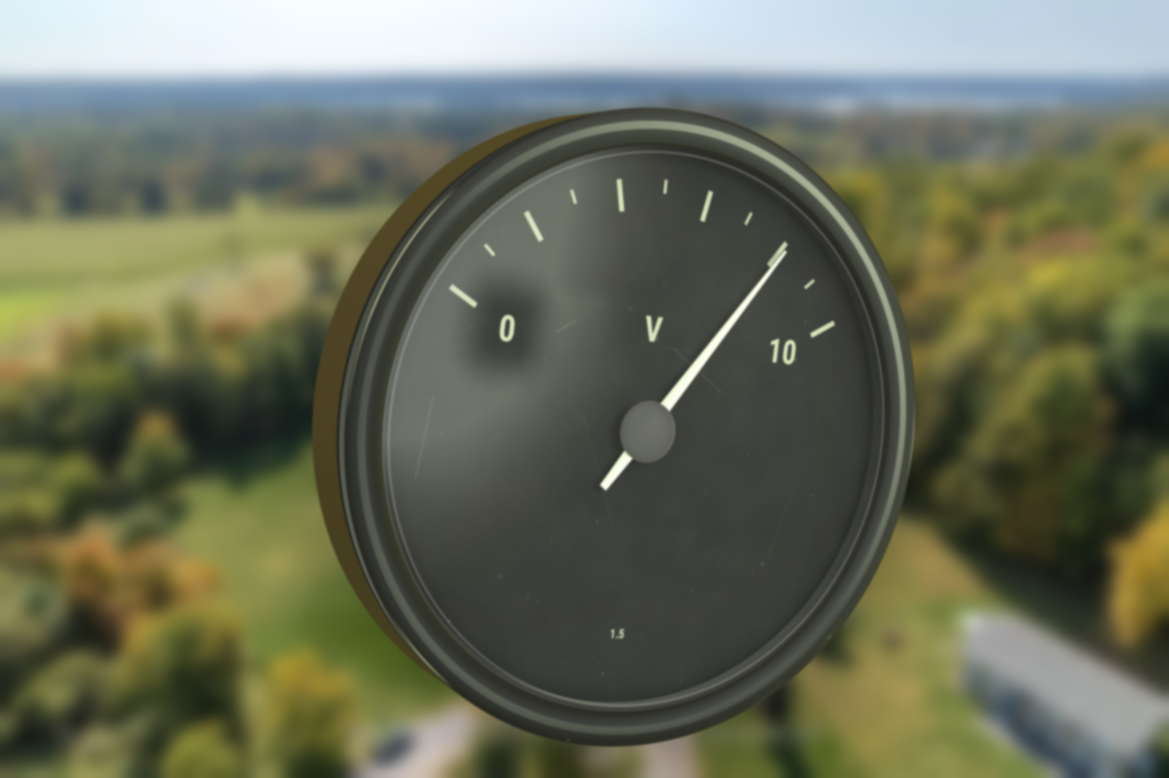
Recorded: 8 V
